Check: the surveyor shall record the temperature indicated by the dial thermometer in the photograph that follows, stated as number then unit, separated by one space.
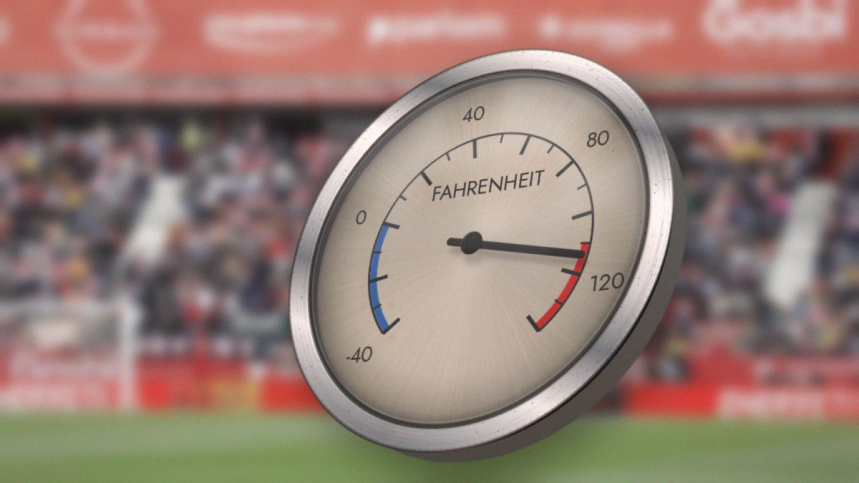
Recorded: 115 °F
